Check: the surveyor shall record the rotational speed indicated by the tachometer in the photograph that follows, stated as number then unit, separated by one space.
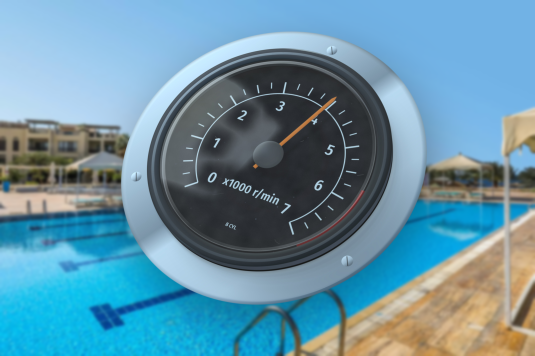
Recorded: 4000 rpm
